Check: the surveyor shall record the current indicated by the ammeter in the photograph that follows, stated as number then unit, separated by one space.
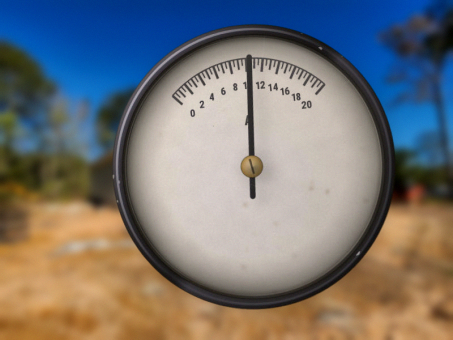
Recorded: 10.5 A
